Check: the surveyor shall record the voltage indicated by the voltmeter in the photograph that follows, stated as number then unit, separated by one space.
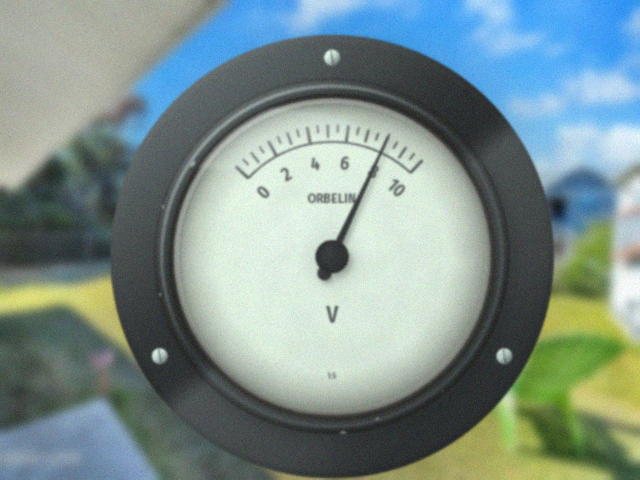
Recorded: 8 V
